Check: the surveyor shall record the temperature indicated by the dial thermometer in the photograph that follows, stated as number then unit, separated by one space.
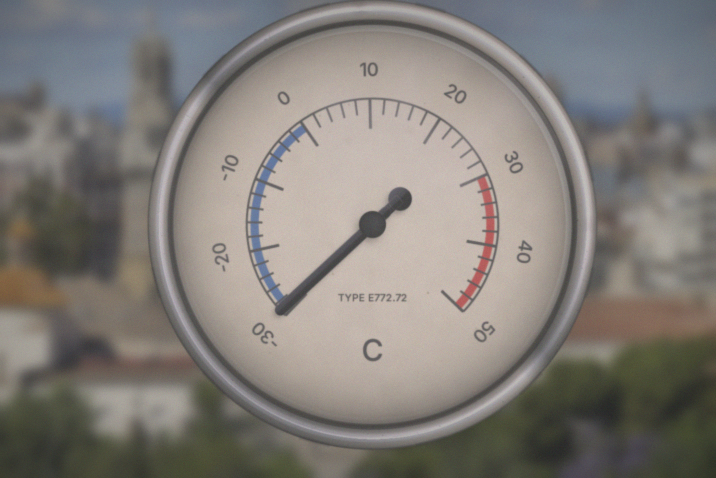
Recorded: -29 °C
